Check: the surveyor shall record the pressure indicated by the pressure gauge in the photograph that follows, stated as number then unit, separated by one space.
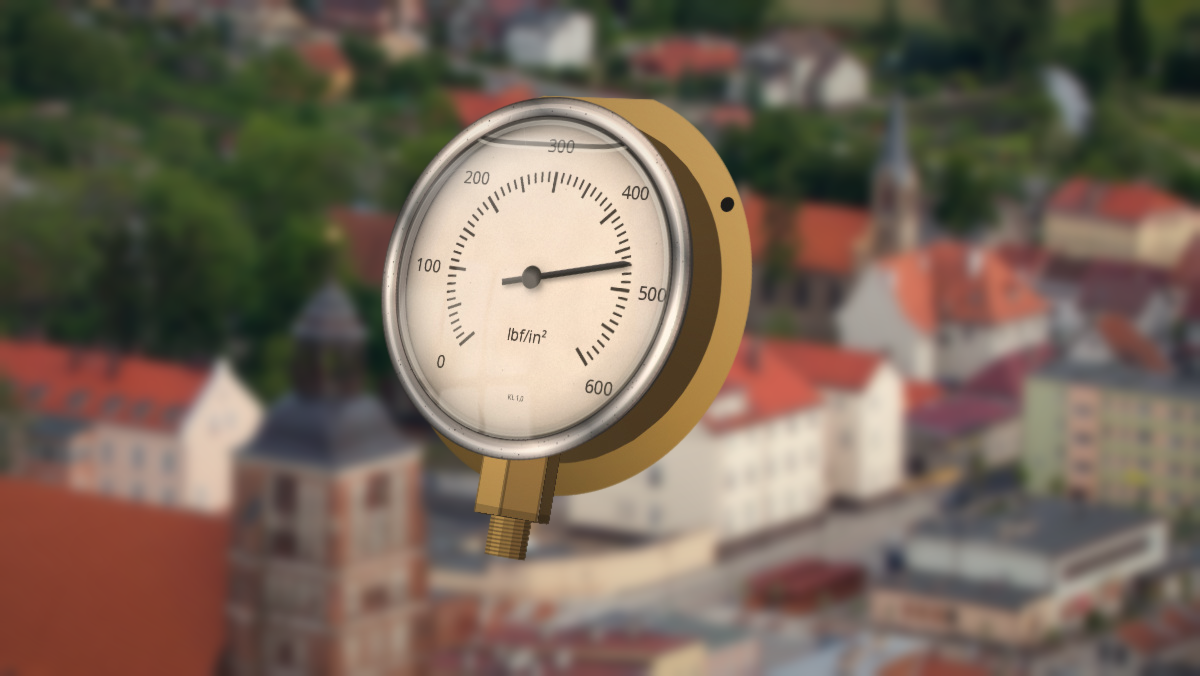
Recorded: 470 psi
